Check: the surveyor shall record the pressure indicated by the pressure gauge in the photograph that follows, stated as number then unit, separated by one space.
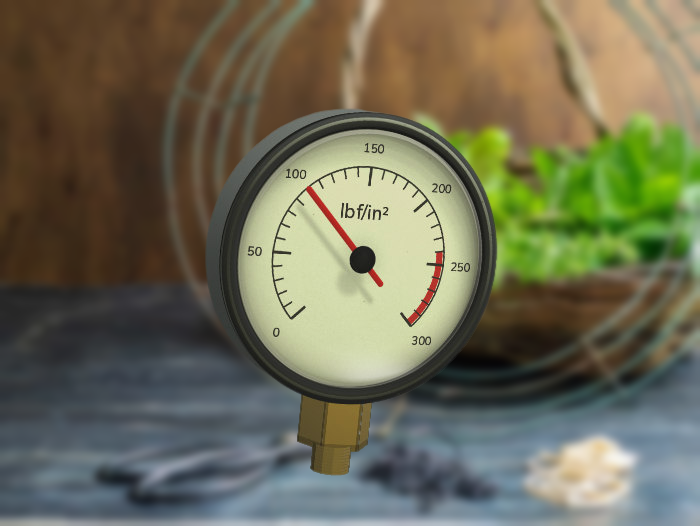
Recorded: 100 psi
